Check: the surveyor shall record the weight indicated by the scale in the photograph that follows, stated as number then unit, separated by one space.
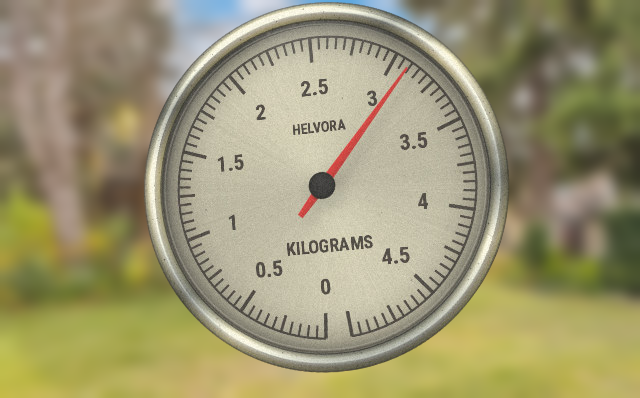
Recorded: 3.1 kg
